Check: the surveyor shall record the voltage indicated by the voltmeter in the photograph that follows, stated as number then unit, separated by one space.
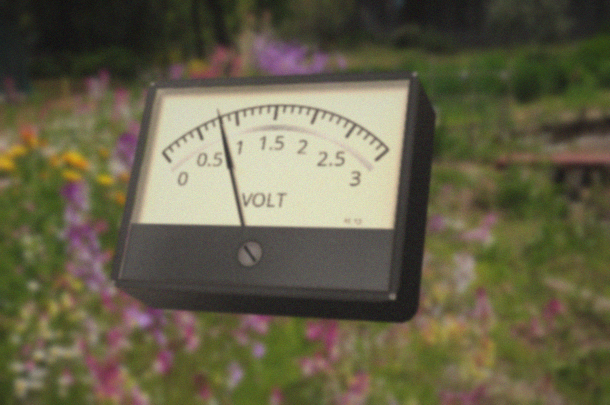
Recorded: 0.8 V
